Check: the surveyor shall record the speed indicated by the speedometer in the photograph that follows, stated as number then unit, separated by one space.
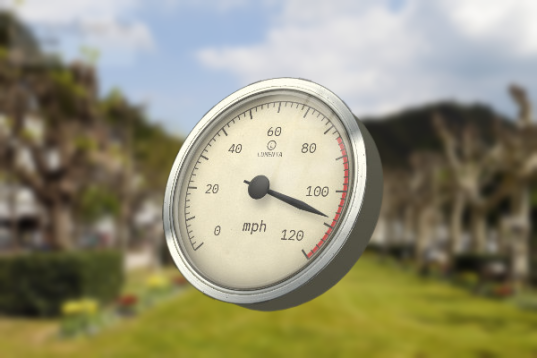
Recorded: 108 mph
